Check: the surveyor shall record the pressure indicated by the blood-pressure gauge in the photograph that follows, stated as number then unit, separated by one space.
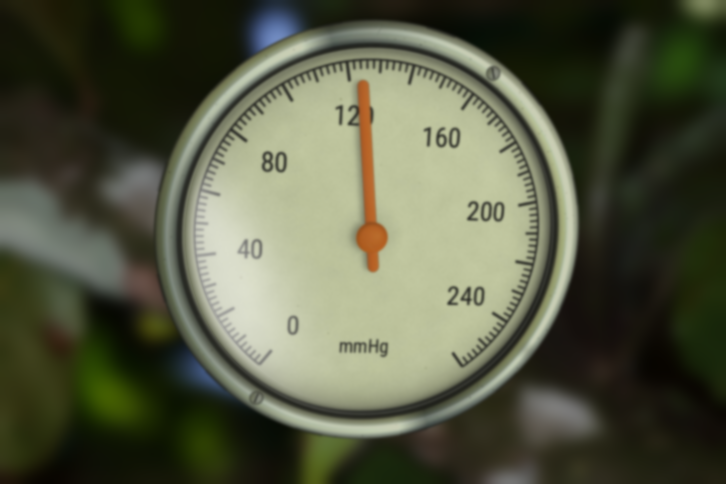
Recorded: 124 mmHg
